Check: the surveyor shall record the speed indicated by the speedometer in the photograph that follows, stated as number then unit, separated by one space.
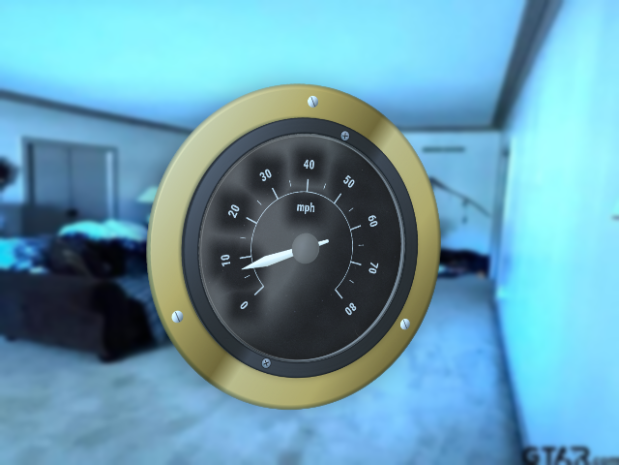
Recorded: 7.5 mph
